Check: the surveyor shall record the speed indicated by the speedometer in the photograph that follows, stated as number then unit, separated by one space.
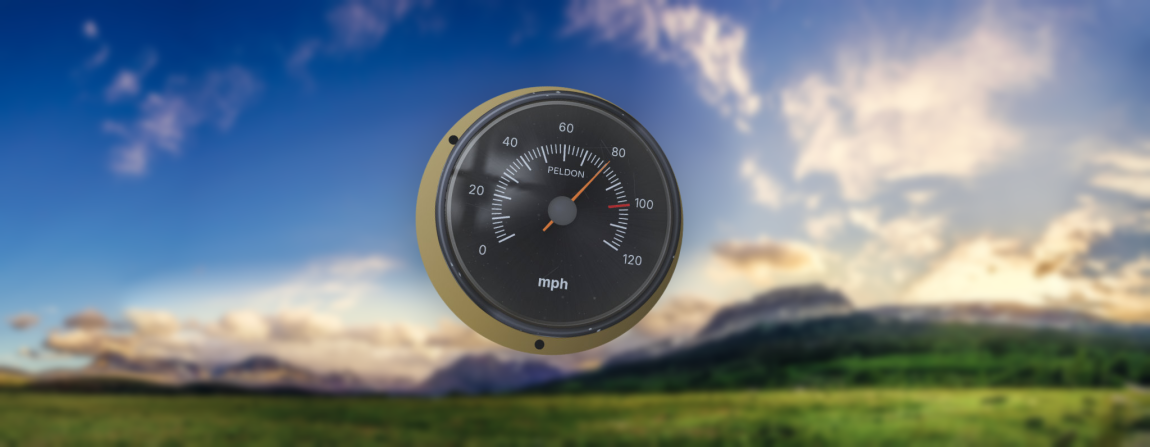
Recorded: 80 mph
